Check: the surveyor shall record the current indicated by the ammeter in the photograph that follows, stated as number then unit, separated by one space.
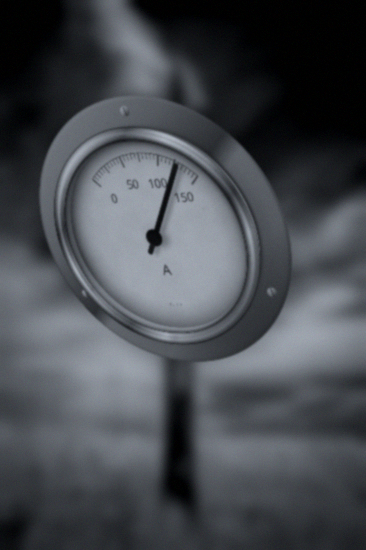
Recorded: 125 A
